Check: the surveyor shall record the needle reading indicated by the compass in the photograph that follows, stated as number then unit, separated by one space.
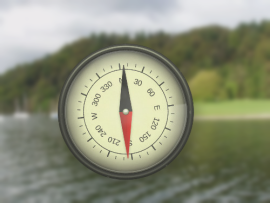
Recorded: 185 °
